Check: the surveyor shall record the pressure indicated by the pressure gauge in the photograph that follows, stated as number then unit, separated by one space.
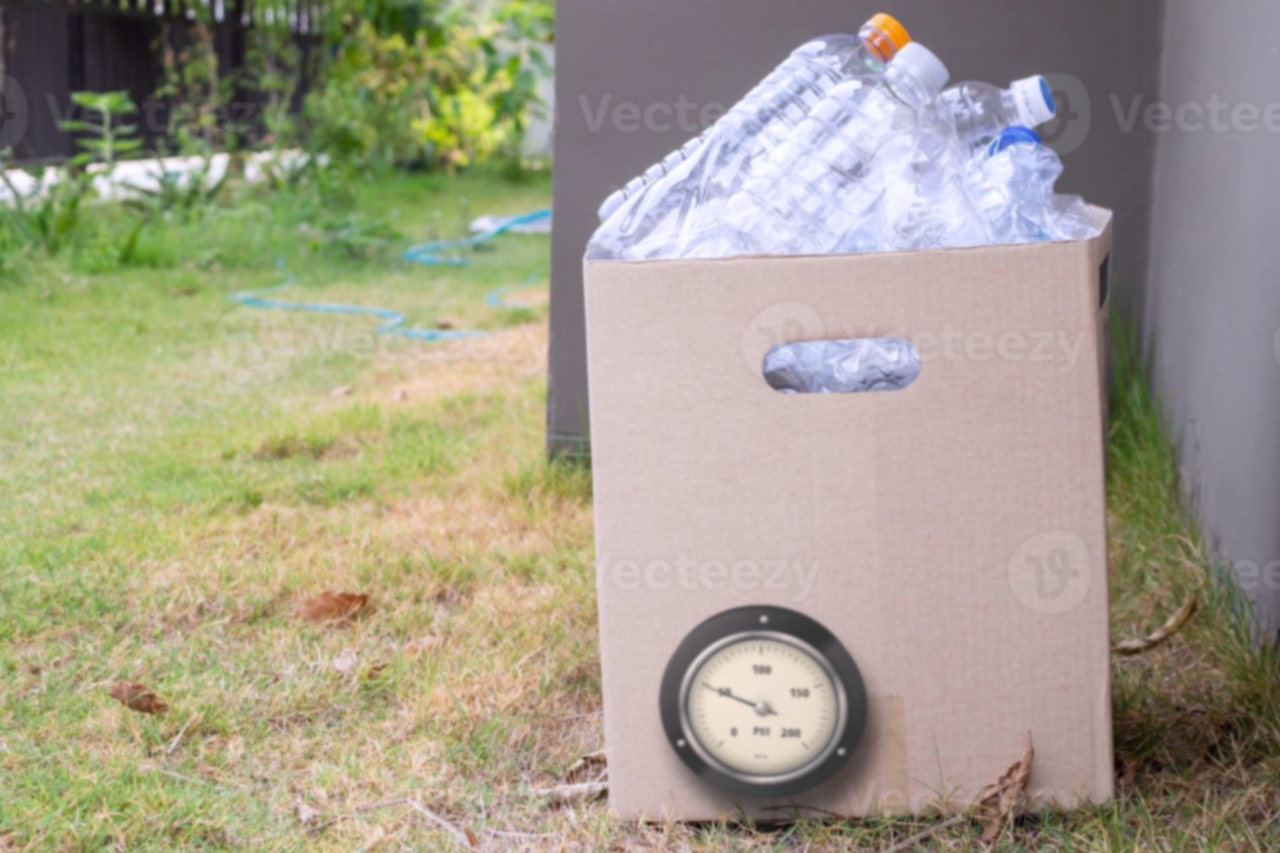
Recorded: 50 psi
